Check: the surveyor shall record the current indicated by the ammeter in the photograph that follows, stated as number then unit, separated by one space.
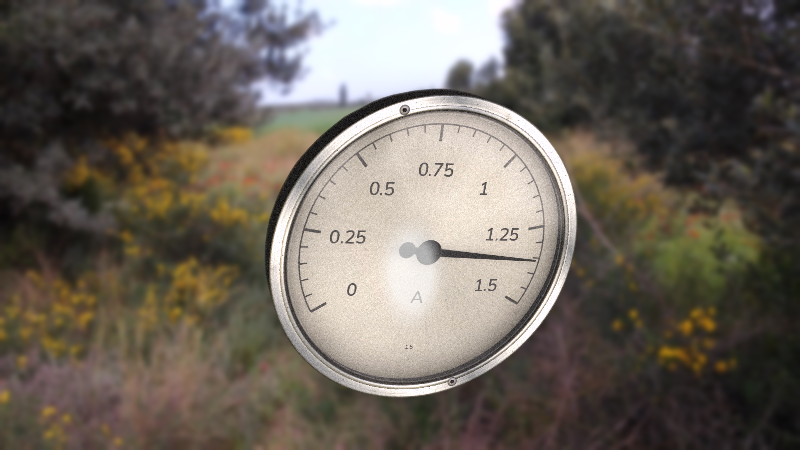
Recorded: 1.35 A
